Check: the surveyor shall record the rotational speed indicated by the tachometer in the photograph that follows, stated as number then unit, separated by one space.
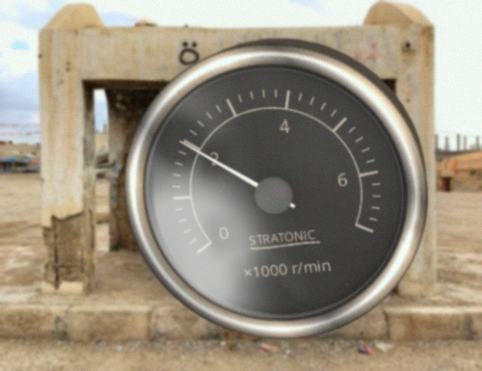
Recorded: 2000 rpm
